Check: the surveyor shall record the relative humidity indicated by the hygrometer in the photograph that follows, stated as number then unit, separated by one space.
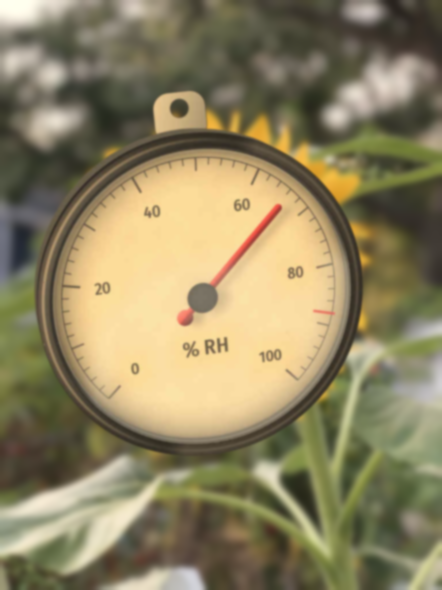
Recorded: 66 %
